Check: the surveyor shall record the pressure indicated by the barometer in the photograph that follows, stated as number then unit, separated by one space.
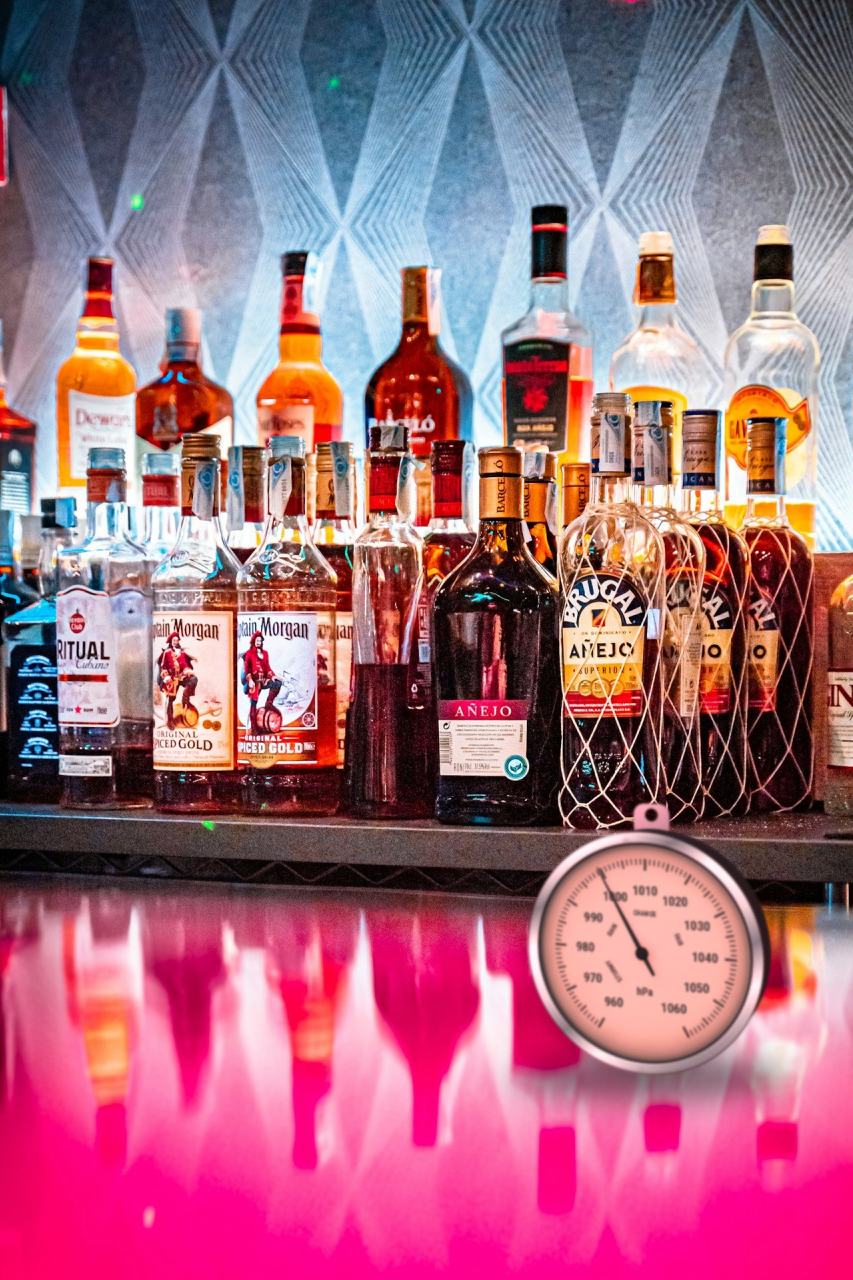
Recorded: 1000 hPa
